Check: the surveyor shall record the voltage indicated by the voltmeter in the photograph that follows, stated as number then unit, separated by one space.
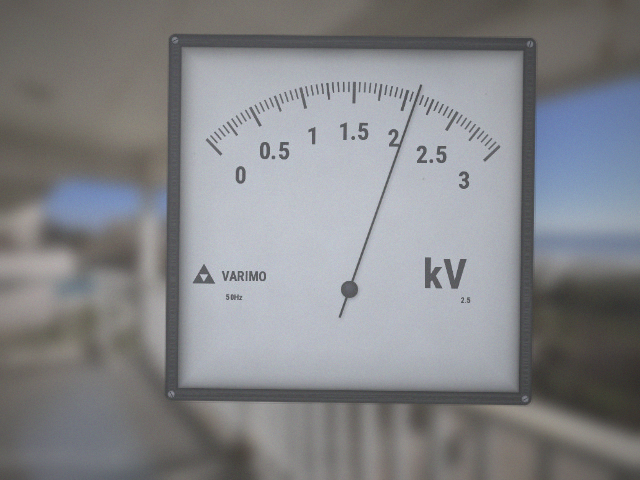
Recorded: 2.1 kV
